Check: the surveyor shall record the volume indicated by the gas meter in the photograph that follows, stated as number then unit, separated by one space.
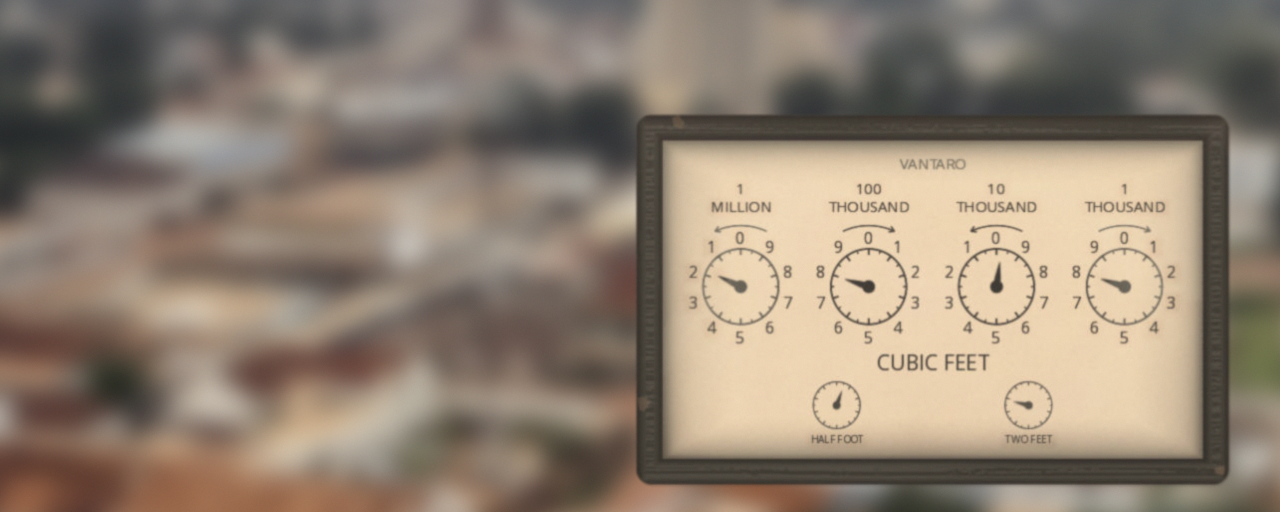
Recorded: 179800 ft³
